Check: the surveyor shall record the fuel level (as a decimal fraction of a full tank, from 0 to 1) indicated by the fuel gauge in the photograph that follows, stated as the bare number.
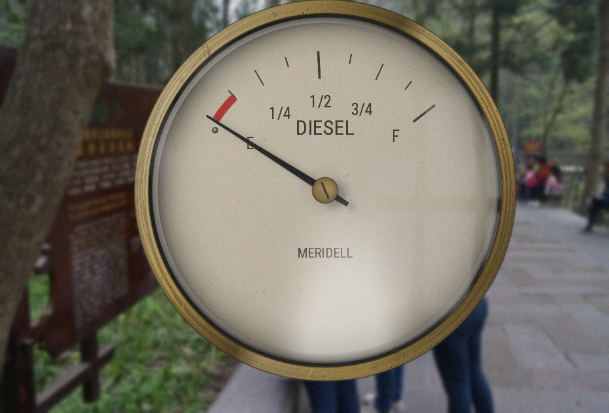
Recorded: 0
